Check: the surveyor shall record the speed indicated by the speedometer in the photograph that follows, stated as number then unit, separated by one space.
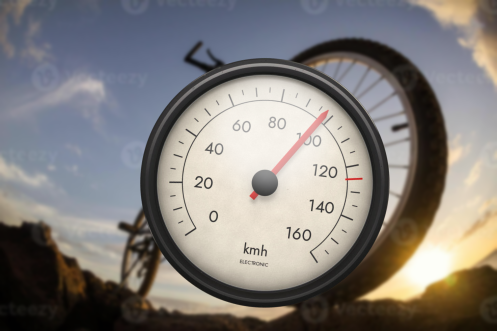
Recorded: 97.5 km/h
